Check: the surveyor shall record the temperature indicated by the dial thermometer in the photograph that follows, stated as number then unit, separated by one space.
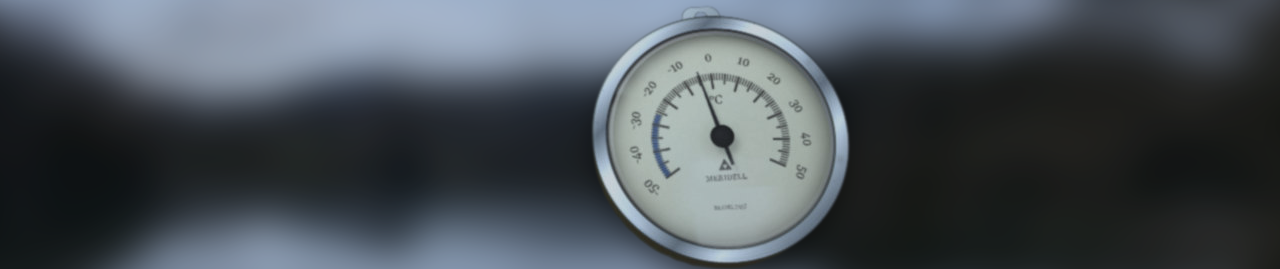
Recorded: -5 °C
